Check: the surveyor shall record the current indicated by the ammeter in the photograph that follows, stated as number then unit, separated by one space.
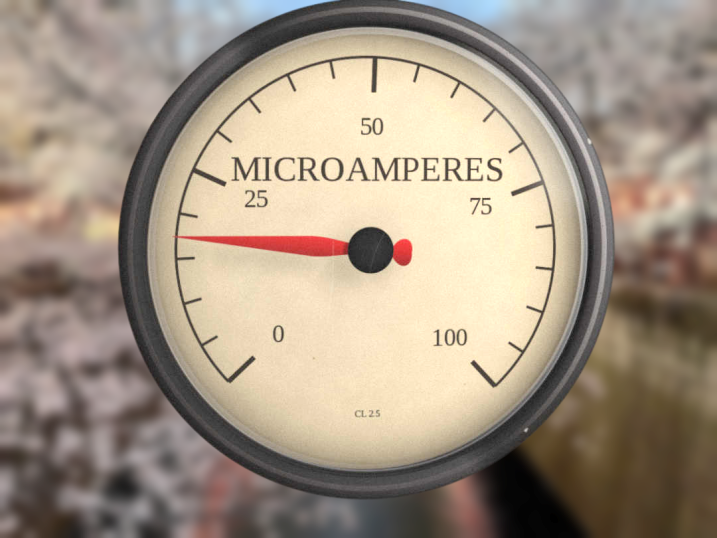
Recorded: 17.5 µA
